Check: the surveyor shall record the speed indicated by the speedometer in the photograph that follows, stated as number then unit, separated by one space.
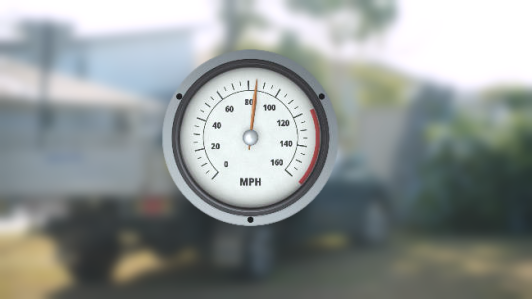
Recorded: 85 mph
